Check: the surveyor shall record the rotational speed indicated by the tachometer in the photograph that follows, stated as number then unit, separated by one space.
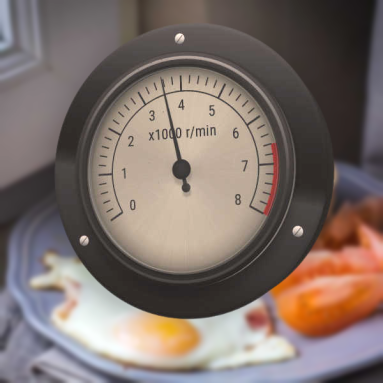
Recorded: 3600 rpm
